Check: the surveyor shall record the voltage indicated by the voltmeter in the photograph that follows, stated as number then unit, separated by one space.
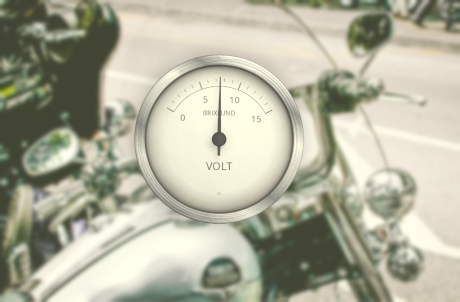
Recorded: 7.5 V
